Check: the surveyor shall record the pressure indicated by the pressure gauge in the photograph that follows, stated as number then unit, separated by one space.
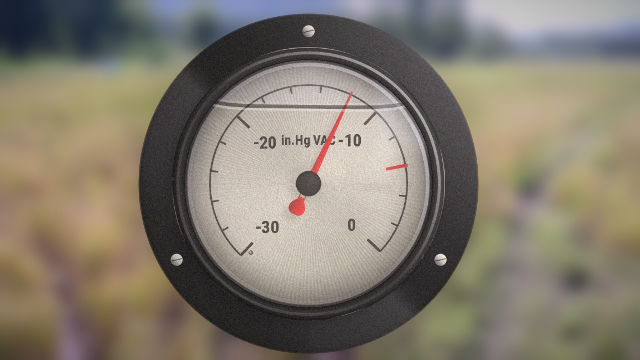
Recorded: -12 inHg
